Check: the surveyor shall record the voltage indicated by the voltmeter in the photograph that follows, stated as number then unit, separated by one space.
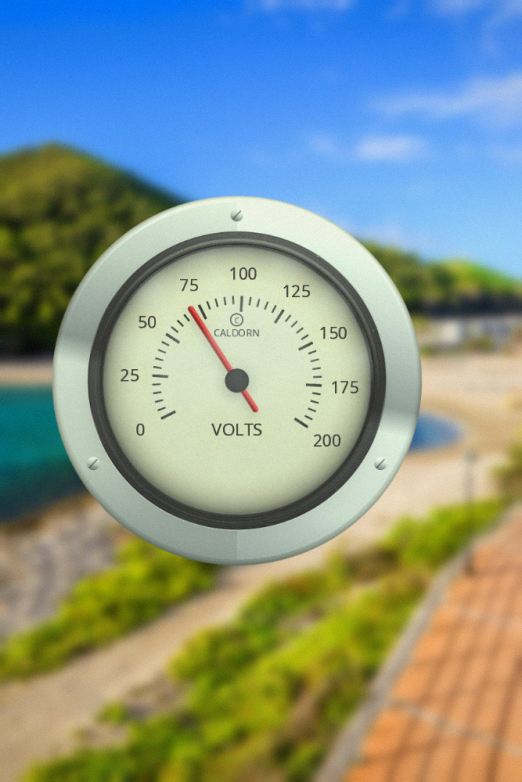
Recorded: 70 V
